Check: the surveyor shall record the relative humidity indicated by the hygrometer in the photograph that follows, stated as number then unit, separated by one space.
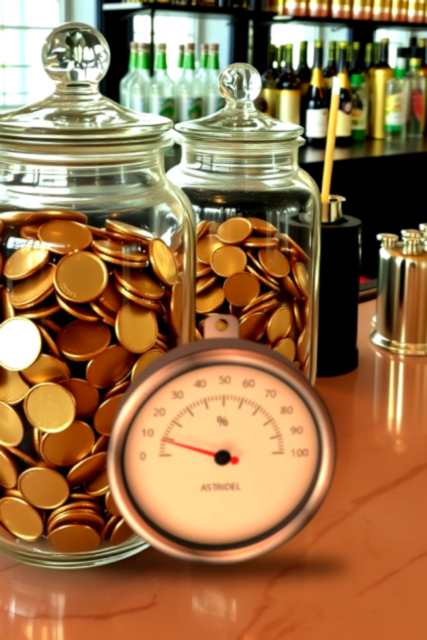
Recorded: 10 %
